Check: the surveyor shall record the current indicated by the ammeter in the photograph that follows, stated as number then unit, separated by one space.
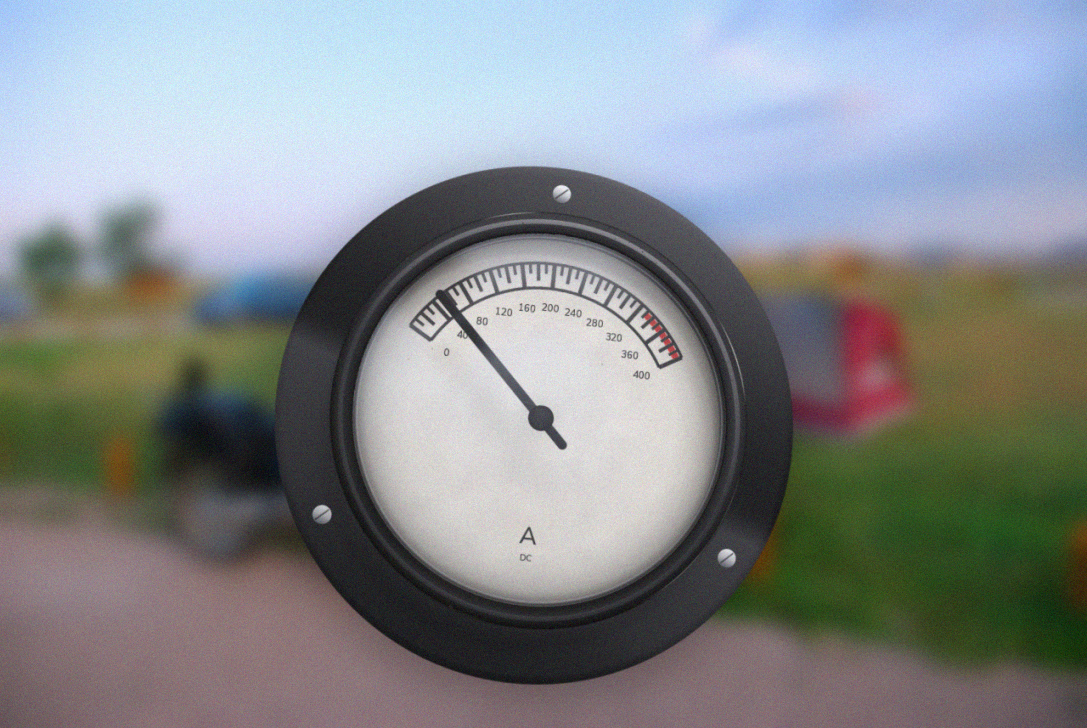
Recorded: 50 A
